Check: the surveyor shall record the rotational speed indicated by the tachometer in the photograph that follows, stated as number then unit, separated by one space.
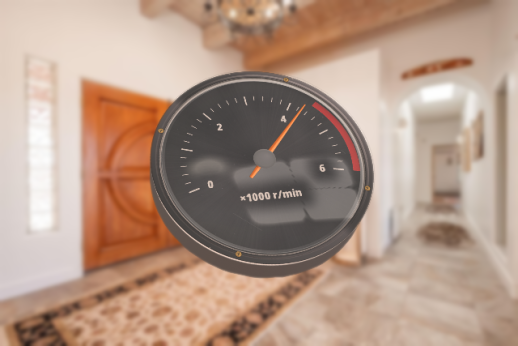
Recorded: 4300 rpm
